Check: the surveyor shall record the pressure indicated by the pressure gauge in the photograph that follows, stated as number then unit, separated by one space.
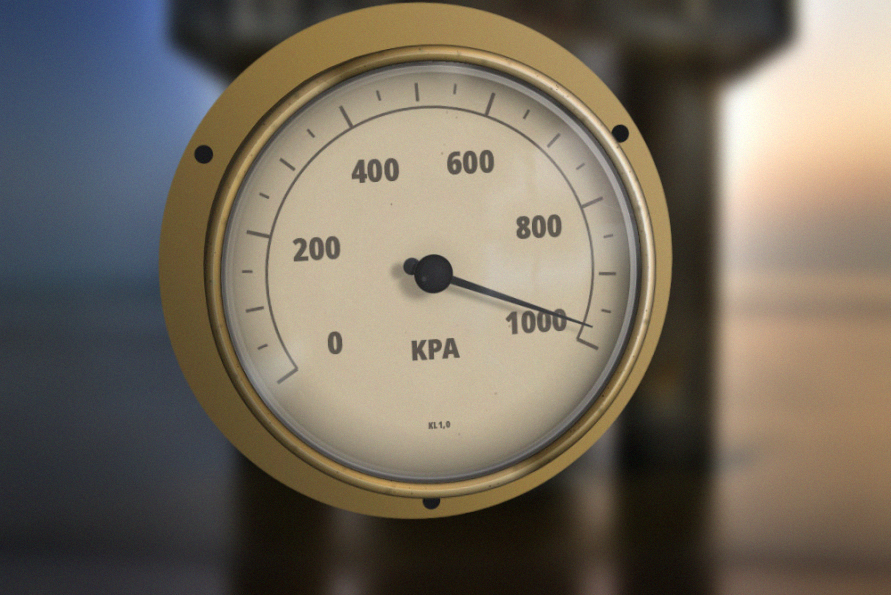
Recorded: 975 kPa
